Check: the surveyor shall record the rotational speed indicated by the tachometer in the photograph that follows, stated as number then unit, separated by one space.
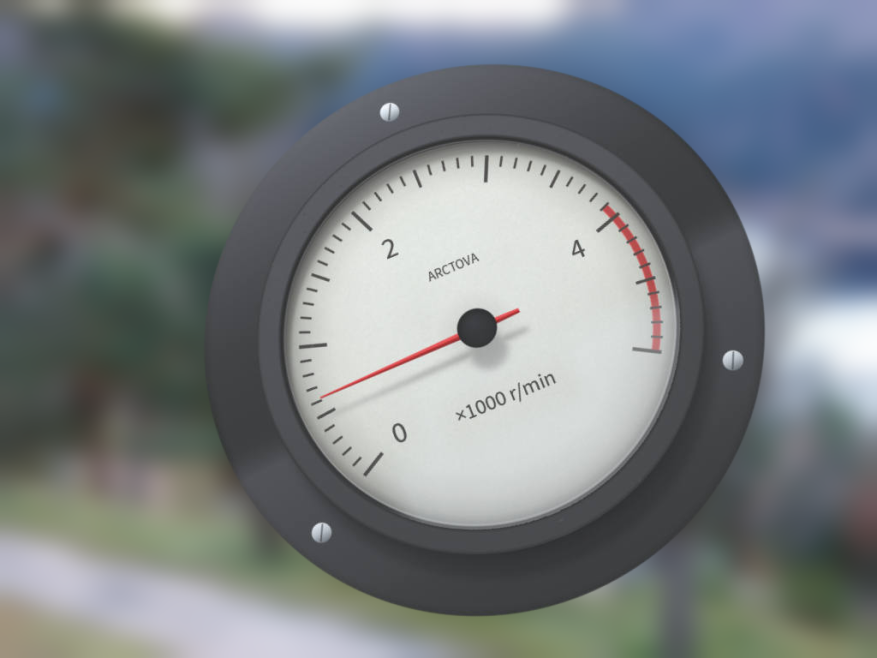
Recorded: 600 rpm
